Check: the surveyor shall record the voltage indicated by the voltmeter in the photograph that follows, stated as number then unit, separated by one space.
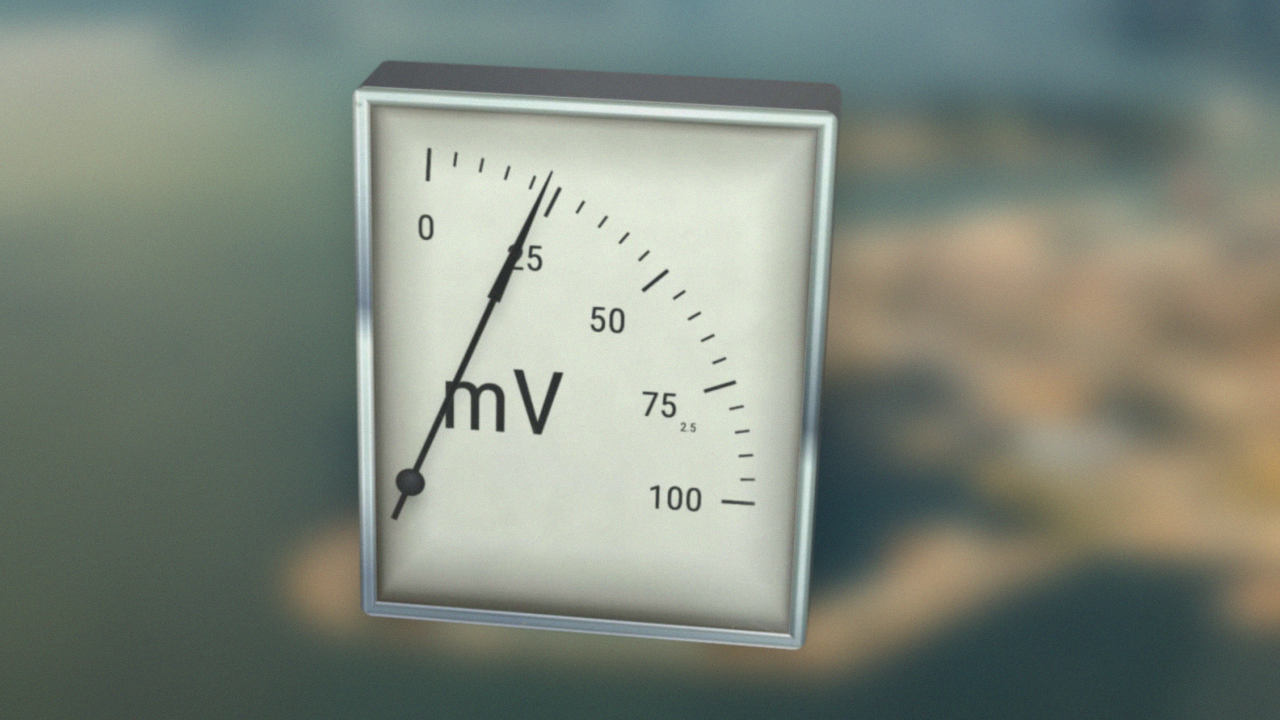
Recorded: 22.5 mV
